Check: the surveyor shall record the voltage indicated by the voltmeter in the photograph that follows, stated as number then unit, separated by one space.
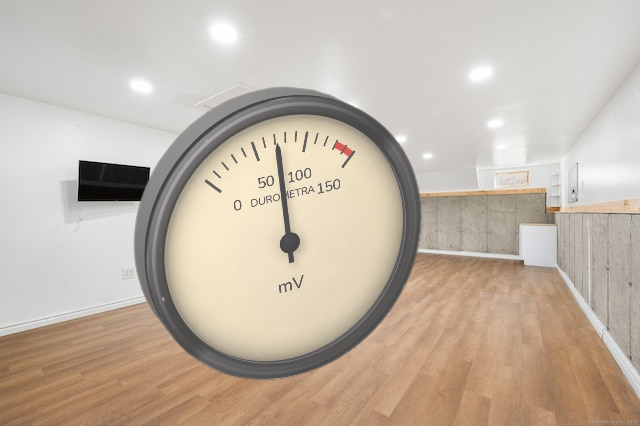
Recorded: 70 mV
